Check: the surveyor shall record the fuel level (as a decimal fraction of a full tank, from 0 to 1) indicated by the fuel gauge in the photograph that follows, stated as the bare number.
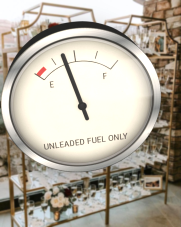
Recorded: 0.375
